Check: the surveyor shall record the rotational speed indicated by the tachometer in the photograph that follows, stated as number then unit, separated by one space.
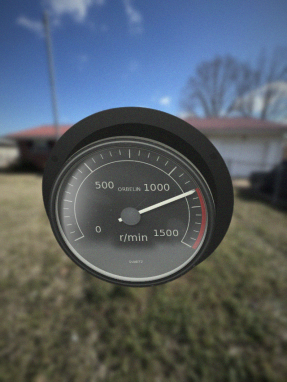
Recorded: 1150 rpm
